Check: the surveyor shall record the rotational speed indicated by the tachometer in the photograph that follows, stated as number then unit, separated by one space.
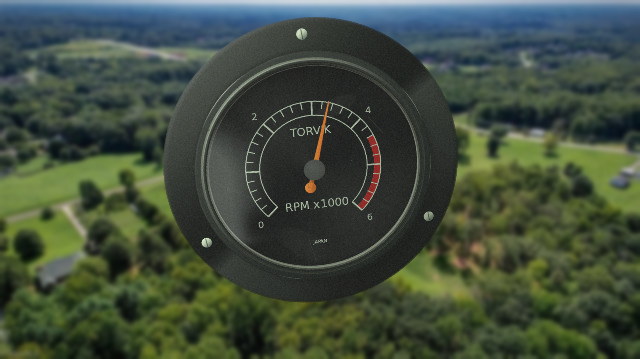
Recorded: 3300 rpm
